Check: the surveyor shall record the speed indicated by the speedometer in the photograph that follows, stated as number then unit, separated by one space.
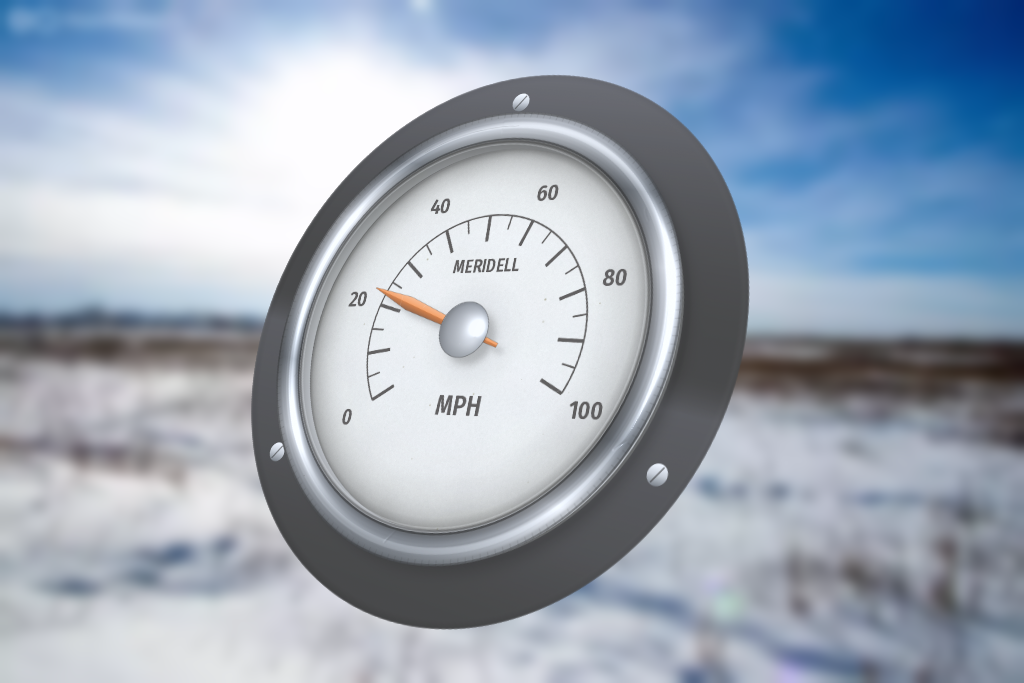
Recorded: 22.5 mph
